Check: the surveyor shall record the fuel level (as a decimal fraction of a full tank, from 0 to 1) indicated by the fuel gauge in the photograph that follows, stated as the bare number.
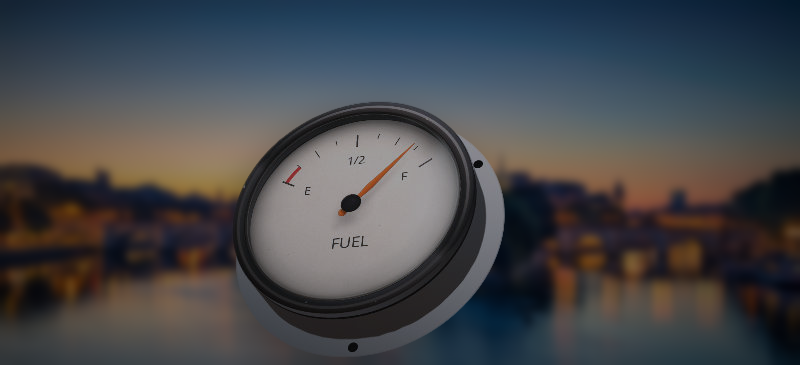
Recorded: 0.875
